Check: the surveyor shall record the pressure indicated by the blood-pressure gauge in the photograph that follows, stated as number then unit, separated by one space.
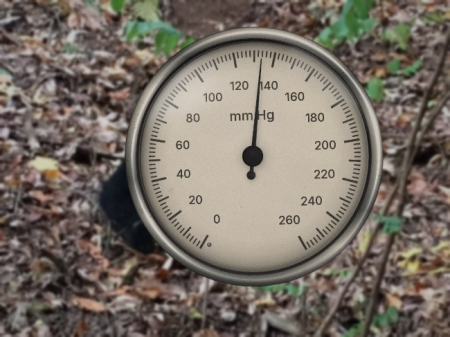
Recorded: 134 mmHg
